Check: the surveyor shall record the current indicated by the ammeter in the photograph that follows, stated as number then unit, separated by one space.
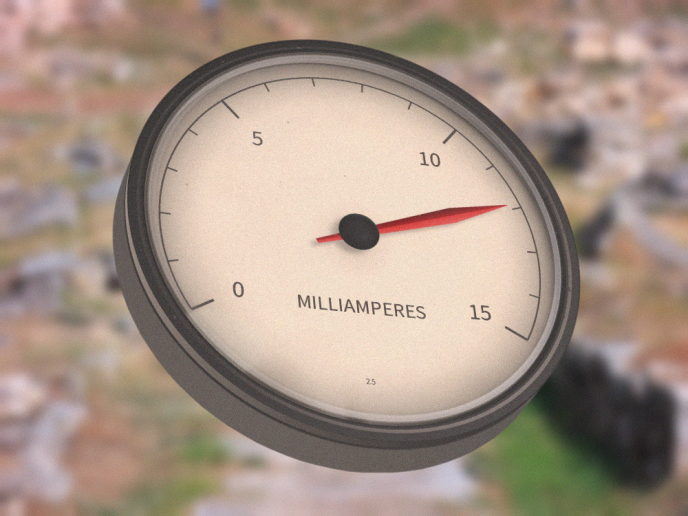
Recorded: 12 mA
